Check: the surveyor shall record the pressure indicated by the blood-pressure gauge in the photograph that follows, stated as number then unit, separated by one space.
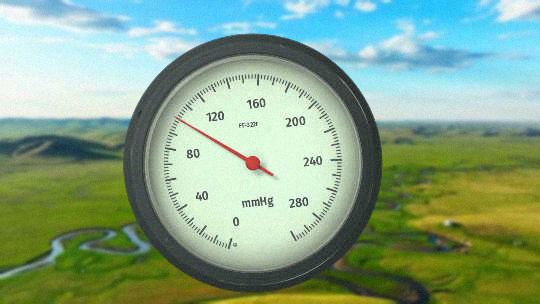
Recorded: 100 mmHg
